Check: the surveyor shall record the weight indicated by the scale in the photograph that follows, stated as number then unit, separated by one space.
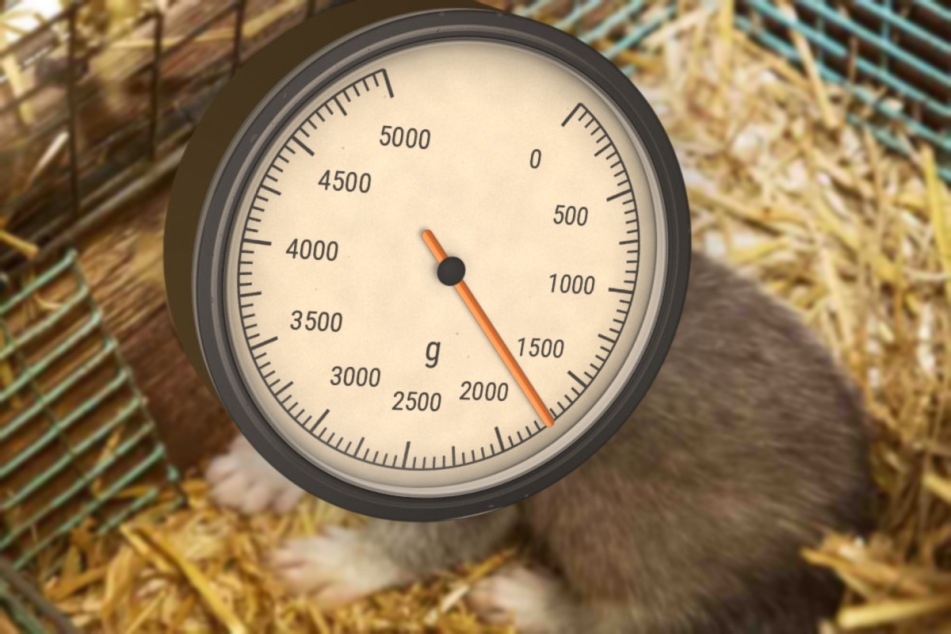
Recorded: 1750 g
